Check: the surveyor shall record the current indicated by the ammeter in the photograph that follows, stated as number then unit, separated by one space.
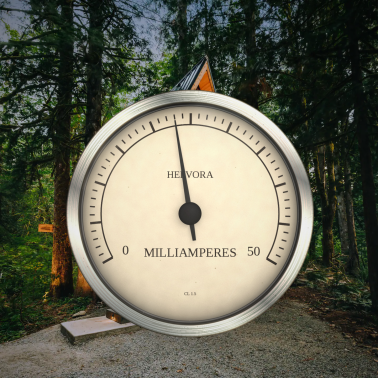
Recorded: 23 mA
